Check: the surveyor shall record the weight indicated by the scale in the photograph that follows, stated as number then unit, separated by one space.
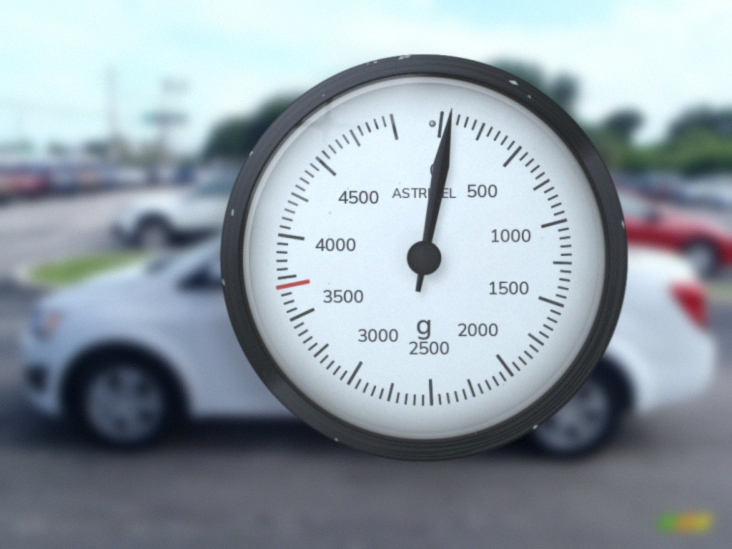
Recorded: 50 g
